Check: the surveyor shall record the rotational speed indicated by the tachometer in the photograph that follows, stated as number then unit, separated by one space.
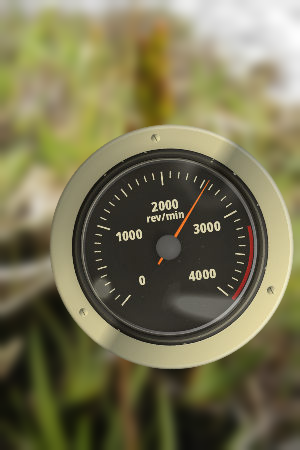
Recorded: 2550 rpm
